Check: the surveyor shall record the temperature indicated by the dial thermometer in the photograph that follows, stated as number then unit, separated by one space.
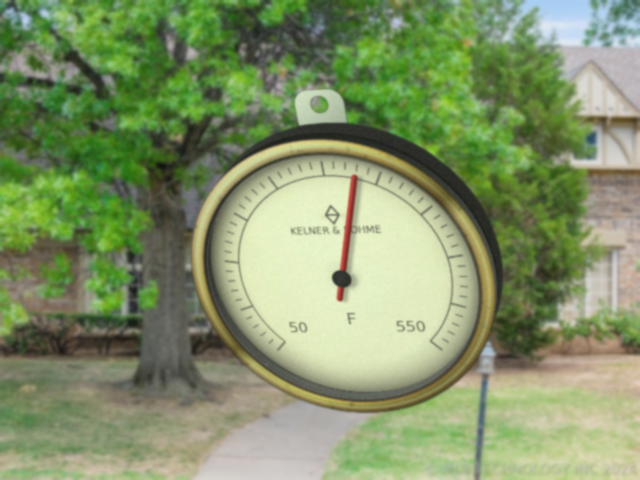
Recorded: 330 °F
